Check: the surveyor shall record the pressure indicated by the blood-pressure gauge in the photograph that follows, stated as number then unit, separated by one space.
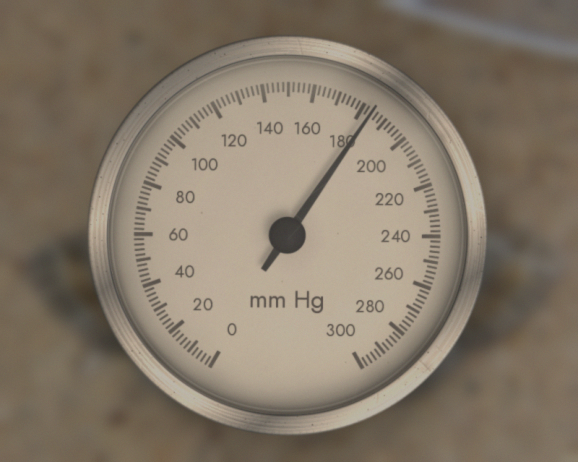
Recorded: 184 mmHg
